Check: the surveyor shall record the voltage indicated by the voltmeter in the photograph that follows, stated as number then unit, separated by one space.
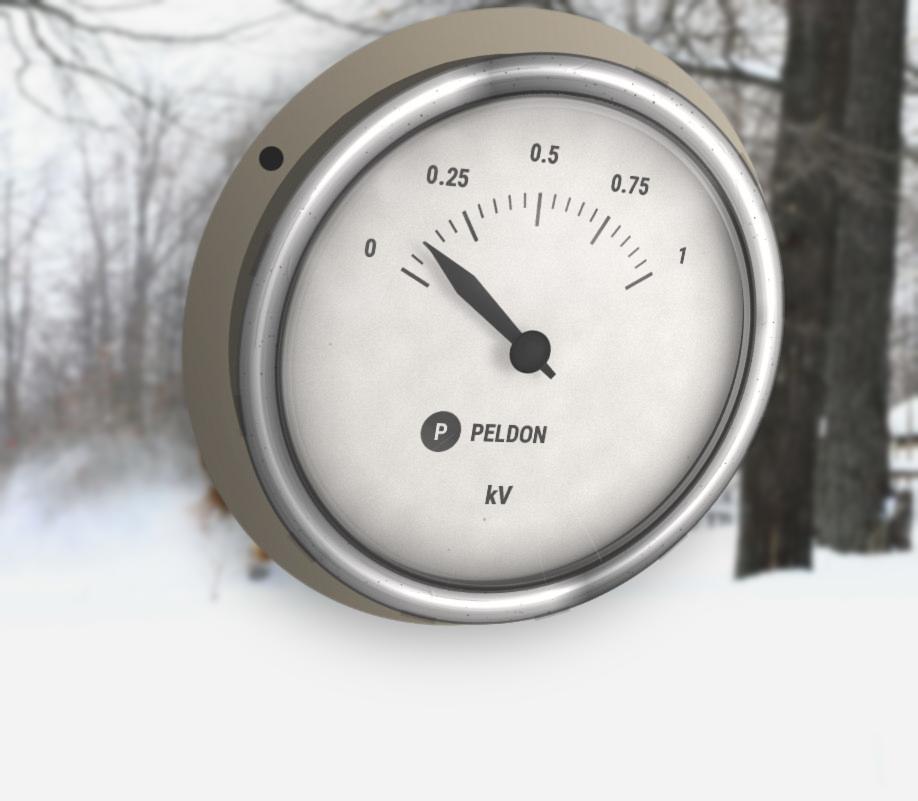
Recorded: 0.1 kV
